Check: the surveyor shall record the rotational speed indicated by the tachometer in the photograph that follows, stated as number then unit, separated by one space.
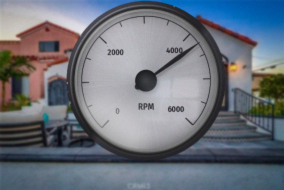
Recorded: 4250 rpm
